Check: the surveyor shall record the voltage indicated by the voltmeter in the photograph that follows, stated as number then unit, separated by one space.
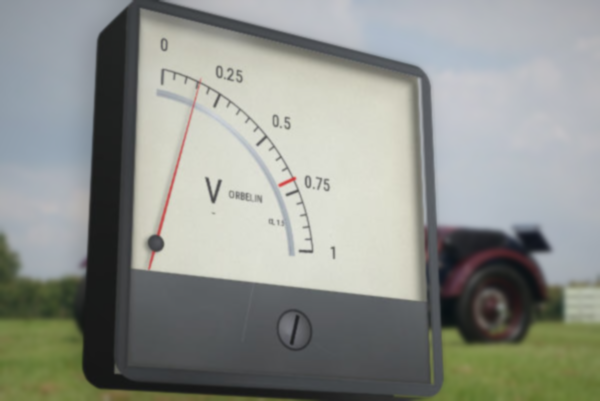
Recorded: 0.15 V
